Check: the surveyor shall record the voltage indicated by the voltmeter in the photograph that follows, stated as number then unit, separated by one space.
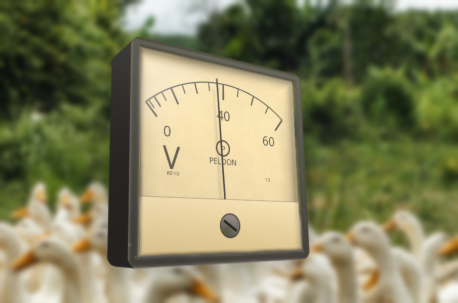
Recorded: 37.5 V
